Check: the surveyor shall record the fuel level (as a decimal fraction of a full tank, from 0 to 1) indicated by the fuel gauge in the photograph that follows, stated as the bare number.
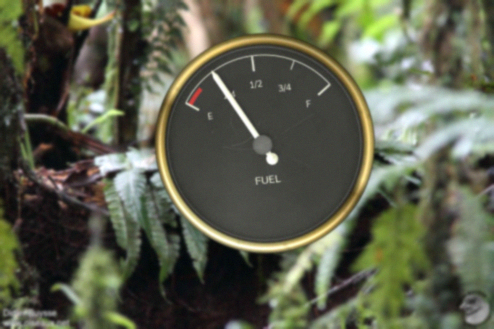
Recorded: 0.25
